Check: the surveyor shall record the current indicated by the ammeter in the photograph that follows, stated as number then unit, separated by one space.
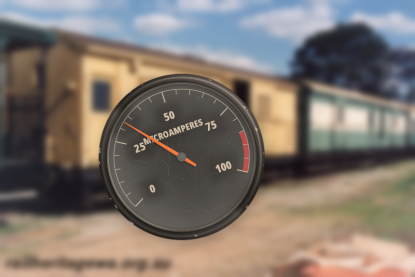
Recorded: 32.5 µA
